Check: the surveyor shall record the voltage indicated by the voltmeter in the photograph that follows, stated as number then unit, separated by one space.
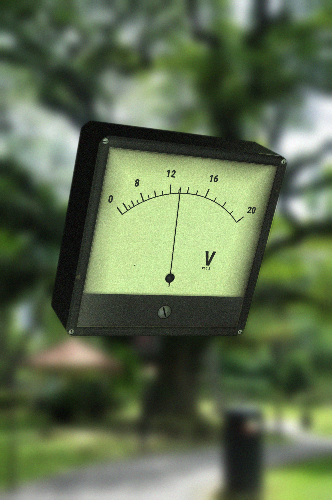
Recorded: 13 V
